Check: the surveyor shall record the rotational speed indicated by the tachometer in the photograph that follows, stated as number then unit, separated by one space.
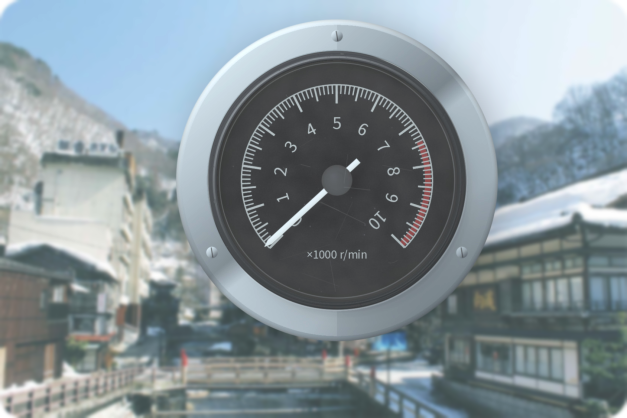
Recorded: 100 rpm
